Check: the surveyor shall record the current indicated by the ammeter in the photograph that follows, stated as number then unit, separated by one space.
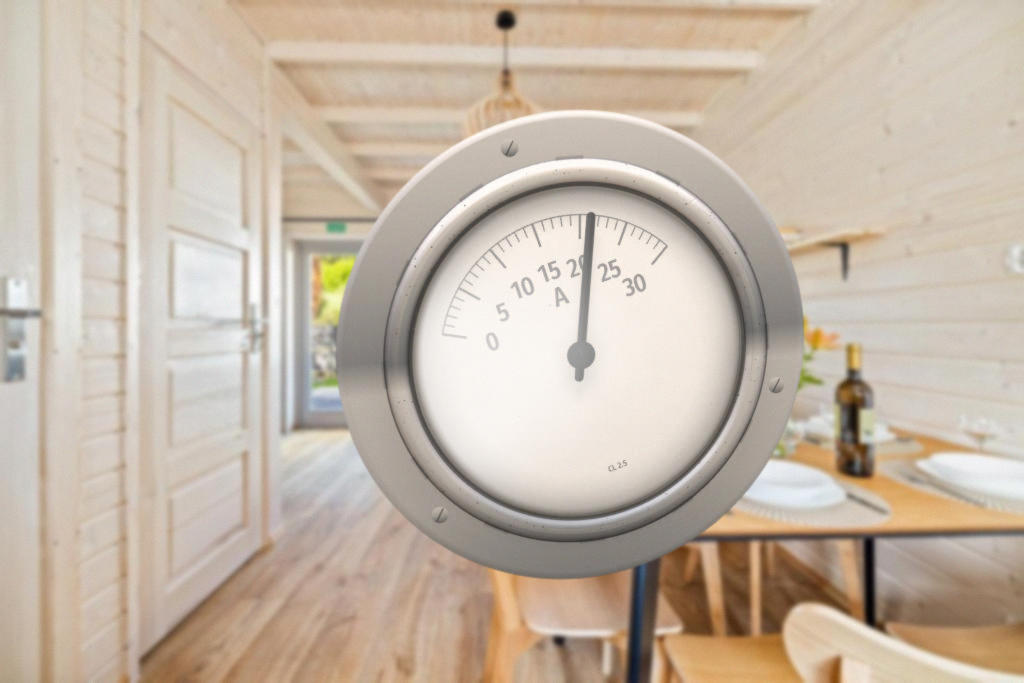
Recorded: 21 A
